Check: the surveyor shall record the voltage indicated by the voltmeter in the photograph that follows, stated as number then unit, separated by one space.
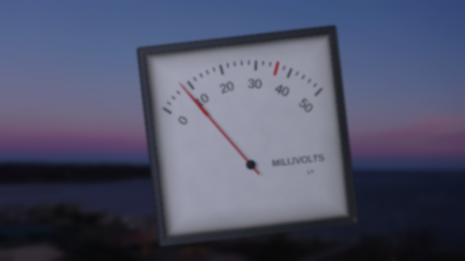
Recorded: 8 mV
